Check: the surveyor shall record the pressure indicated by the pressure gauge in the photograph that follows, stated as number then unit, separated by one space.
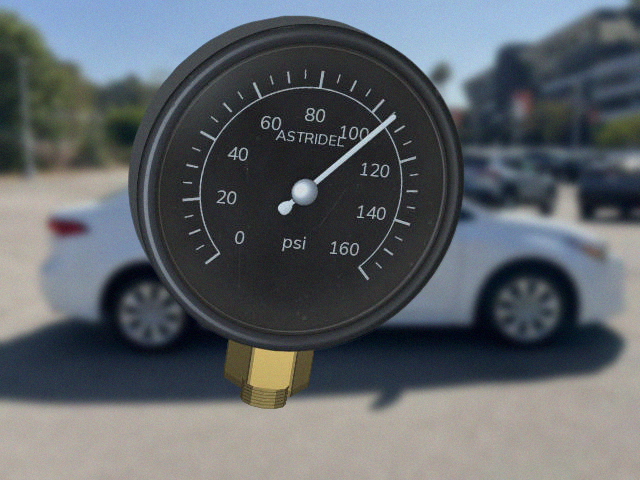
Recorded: 105 psi
